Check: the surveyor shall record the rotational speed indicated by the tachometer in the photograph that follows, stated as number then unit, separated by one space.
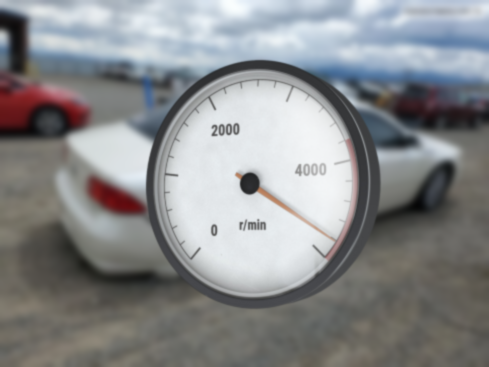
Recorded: 4800 rpm
